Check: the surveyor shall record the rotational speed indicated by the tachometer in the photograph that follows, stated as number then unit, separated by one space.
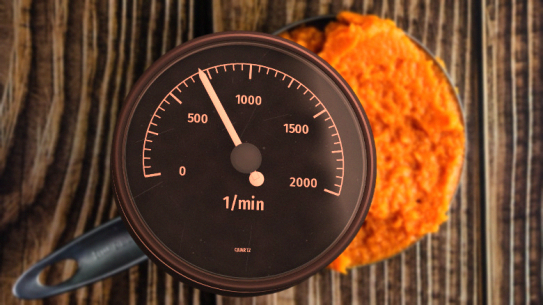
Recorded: 700 rpm
